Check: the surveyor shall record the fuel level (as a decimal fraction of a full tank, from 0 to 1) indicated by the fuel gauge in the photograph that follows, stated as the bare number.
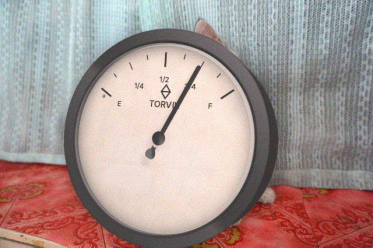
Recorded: 0.75
